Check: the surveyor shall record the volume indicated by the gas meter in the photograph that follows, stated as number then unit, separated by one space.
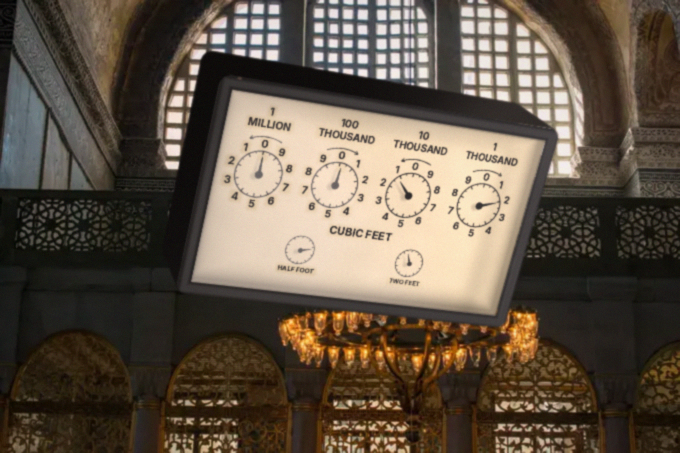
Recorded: 1200 ft³
